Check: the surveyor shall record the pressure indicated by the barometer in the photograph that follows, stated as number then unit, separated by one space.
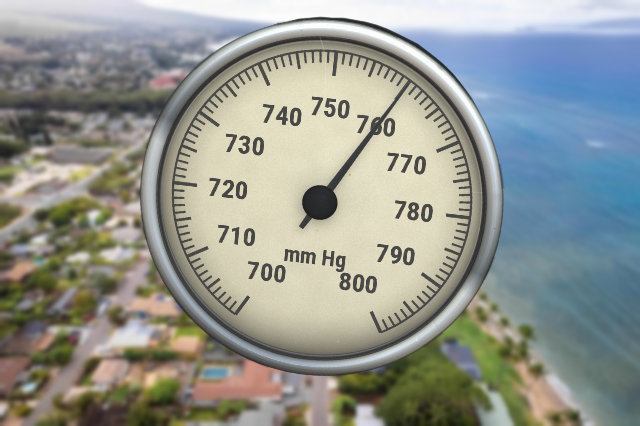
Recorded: 760 mmHg
